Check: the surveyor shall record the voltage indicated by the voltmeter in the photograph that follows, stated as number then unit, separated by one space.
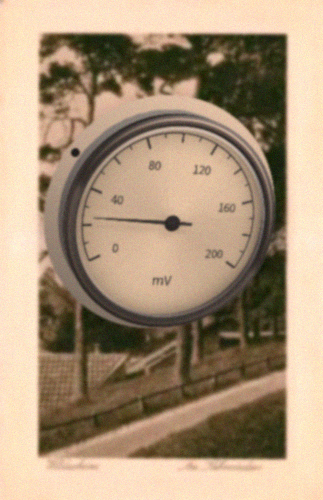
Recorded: 25 mV
